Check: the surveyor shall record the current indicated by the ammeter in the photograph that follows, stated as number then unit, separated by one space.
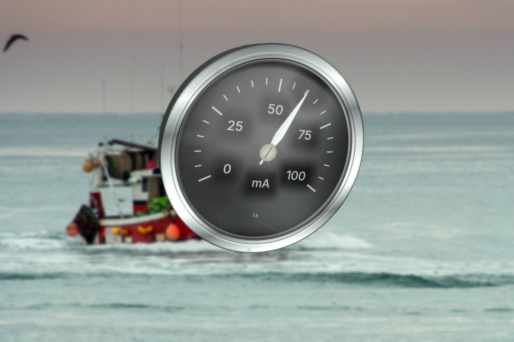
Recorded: 60 mA
